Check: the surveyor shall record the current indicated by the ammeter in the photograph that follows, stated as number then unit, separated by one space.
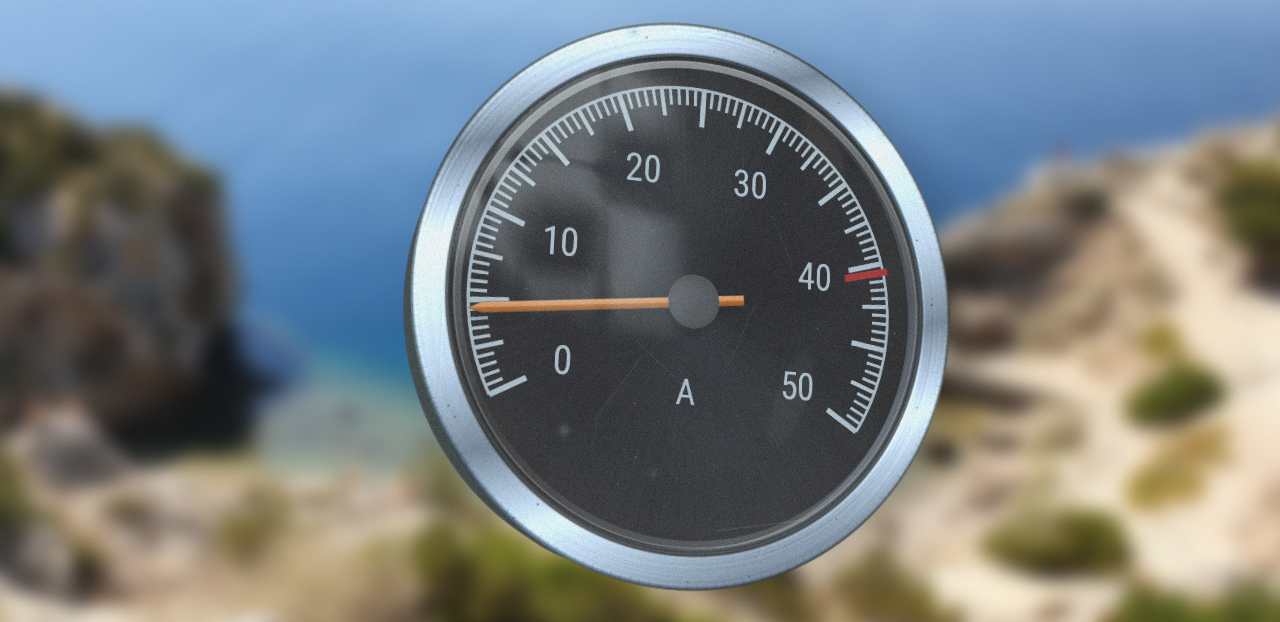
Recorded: 4.5 A
